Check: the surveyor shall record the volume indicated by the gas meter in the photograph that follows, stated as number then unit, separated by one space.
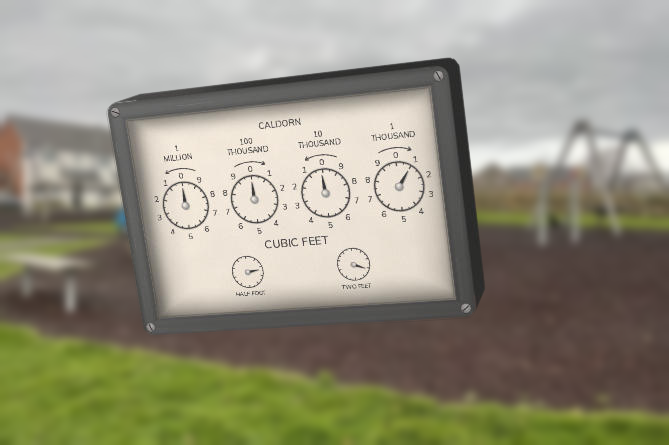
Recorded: 100 ft³
